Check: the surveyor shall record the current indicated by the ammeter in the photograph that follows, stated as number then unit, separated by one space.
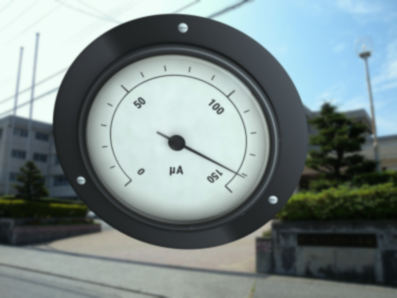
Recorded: 140 µA
